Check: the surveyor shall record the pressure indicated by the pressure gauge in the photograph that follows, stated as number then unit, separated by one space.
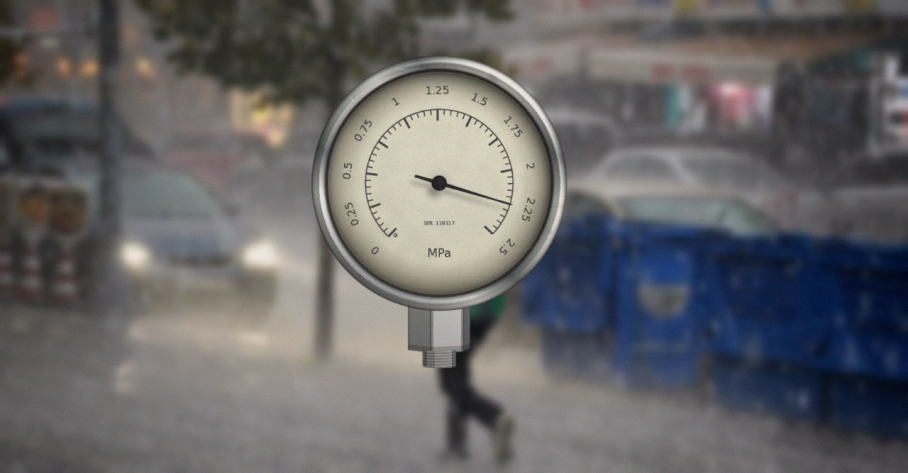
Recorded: 2.25 MPa
